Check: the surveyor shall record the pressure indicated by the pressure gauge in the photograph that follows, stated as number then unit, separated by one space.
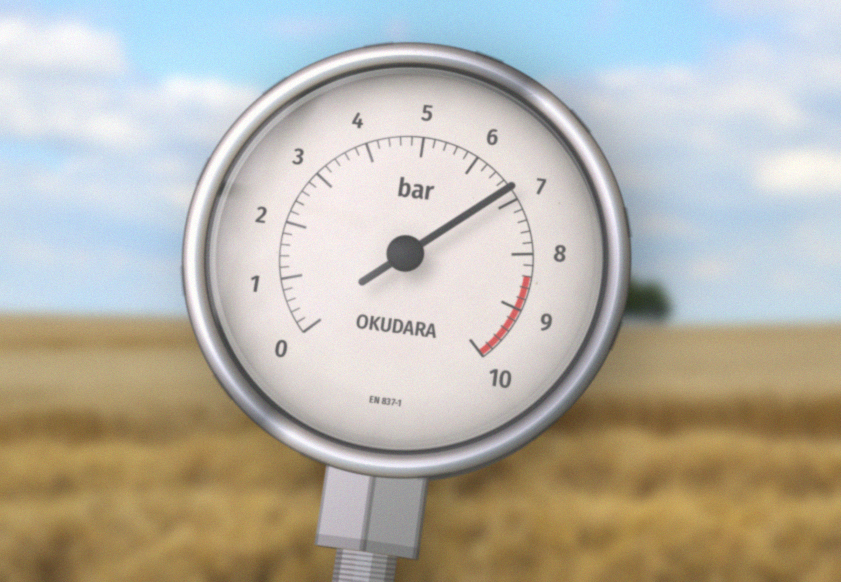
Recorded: 6.8 bar
